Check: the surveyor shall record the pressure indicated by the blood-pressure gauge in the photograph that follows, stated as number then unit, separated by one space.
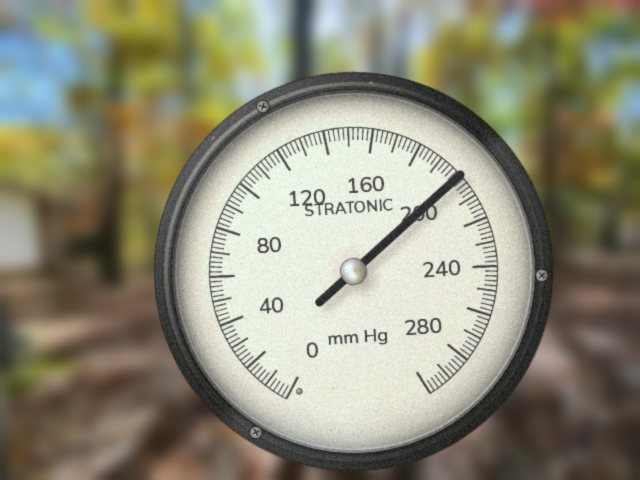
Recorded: 200 mmHg
